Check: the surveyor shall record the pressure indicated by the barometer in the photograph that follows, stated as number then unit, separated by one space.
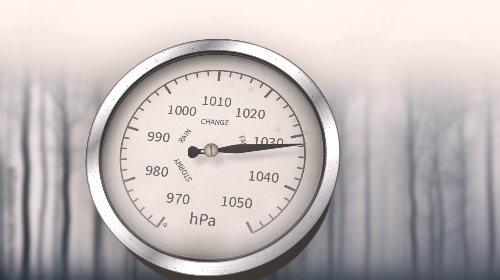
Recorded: 1032 hPa
